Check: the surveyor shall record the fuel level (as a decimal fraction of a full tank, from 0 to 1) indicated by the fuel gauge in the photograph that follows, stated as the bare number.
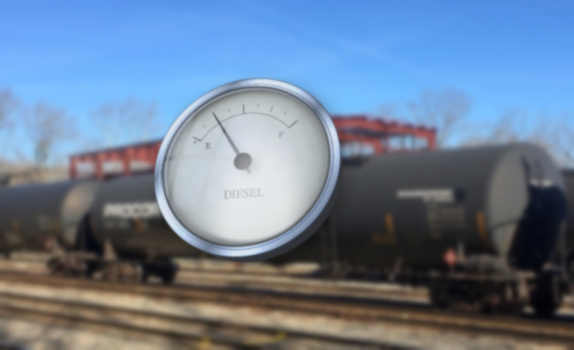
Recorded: 0.25
